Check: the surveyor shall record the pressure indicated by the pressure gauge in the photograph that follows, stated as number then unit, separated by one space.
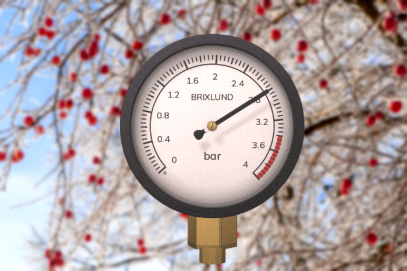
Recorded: 2.8 bar
